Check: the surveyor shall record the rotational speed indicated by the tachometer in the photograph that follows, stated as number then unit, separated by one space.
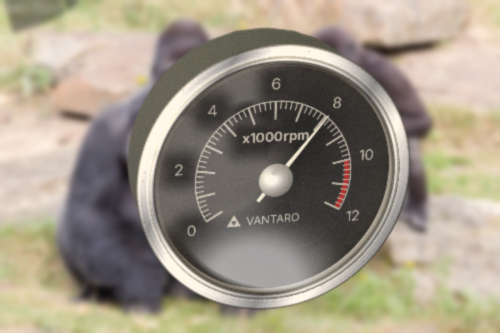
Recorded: 8000 rpm
